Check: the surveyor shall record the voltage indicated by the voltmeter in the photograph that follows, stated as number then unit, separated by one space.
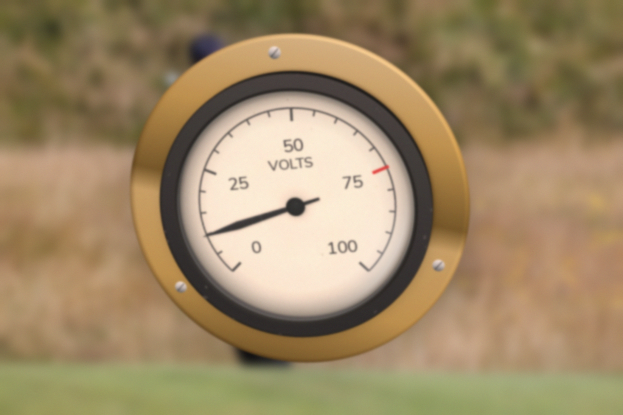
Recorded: 10 V
